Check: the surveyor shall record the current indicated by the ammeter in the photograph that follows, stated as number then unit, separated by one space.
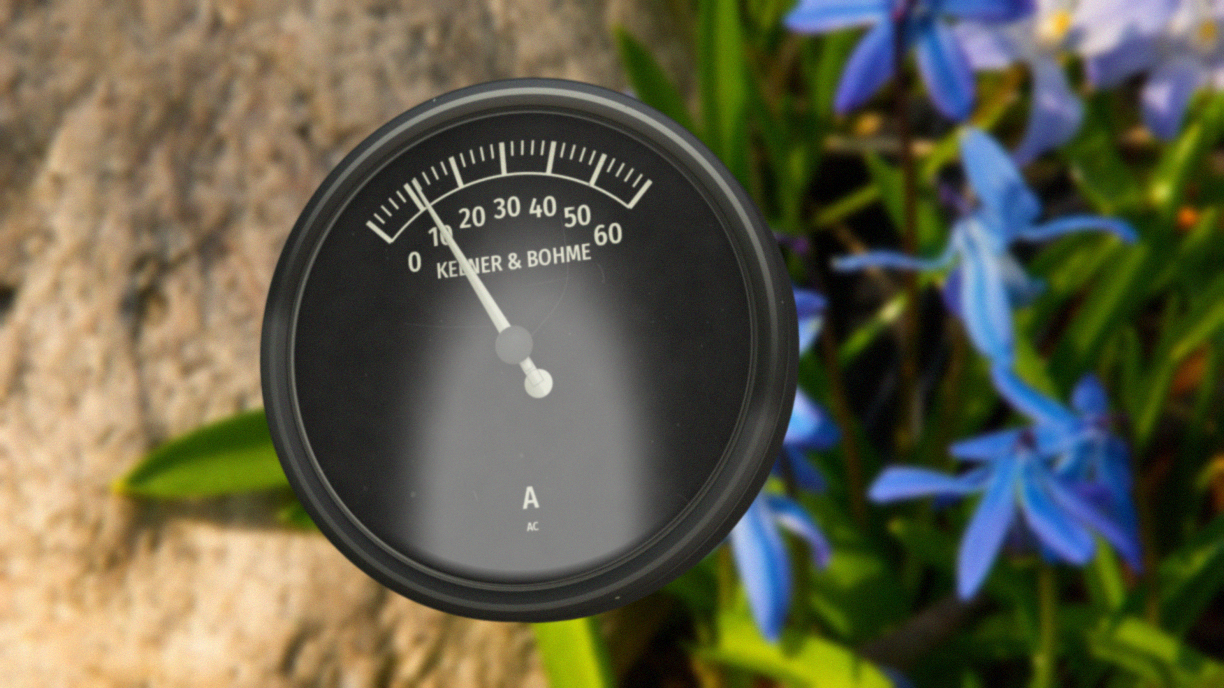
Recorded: 12 A
